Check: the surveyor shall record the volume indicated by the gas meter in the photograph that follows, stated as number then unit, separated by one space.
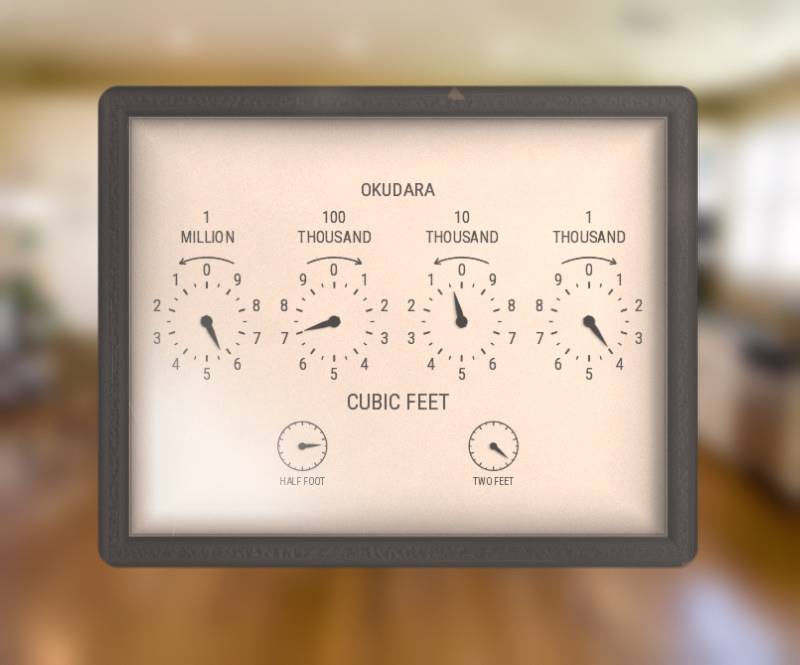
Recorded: 570400 ft³
